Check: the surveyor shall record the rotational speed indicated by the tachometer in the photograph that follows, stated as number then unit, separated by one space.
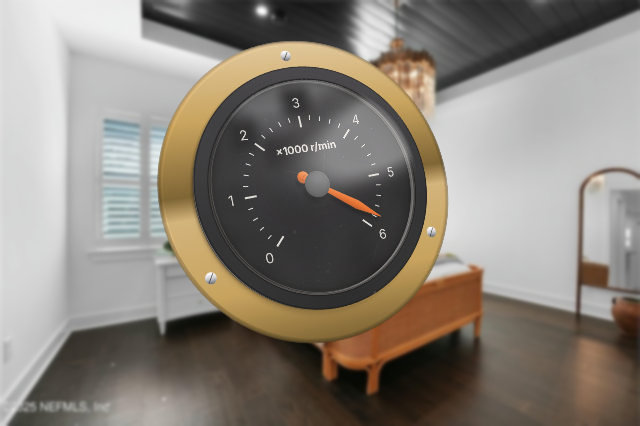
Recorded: 5800 rpm
